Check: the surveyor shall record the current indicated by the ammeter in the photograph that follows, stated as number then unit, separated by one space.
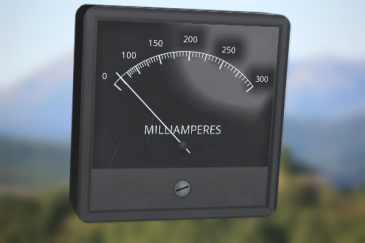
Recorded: 50 mA
